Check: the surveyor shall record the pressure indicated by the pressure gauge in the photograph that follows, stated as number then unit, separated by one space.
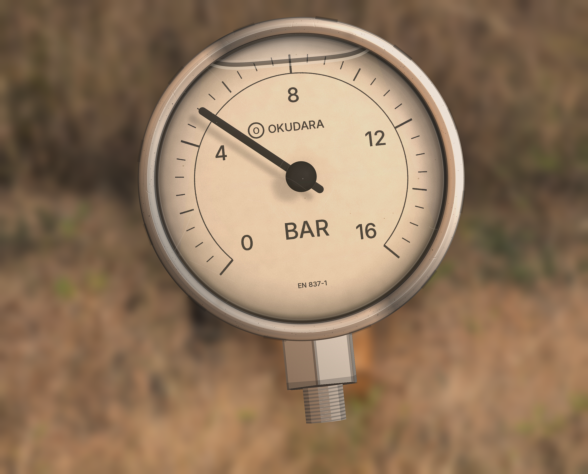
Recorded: 5 bar
